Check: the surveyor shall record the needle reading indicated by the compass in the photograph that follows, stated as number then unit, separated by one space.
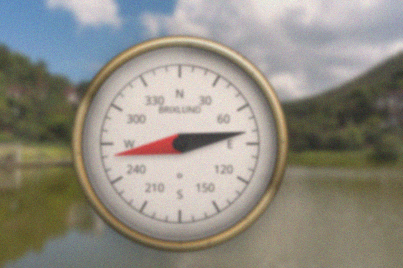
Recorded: 260 °
